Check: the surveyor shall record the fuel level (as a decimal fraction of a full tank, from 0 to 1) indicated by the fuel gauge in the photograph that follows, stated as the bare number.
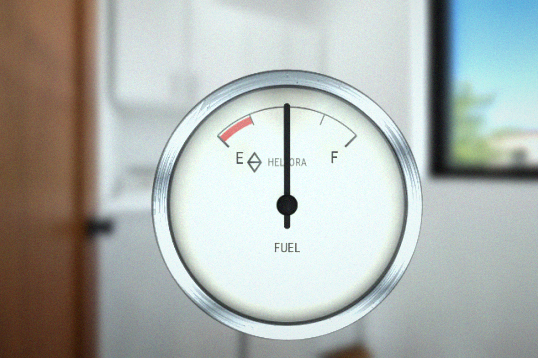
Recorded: 0.5
